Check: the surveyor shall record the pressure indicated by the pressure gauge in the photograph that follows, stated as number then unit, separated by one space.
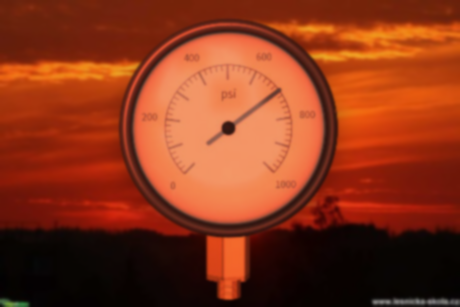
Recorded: 700 psi
